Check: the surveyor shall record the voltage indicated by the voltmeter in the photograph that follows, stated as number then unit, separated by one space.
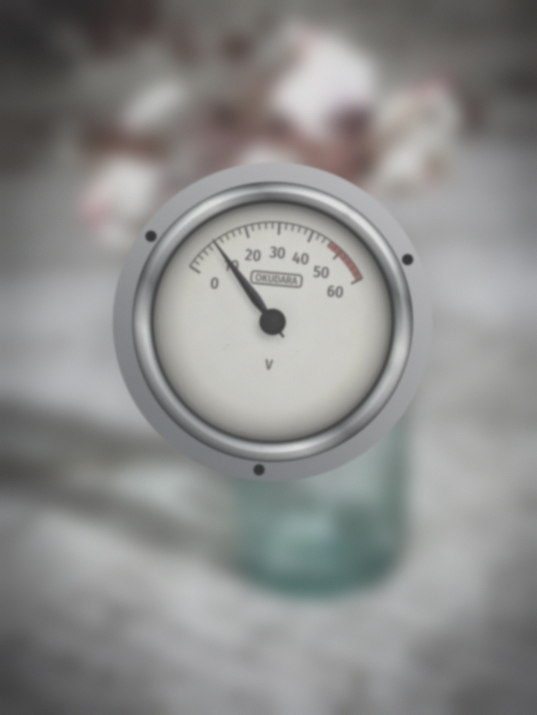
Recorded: 10 V
